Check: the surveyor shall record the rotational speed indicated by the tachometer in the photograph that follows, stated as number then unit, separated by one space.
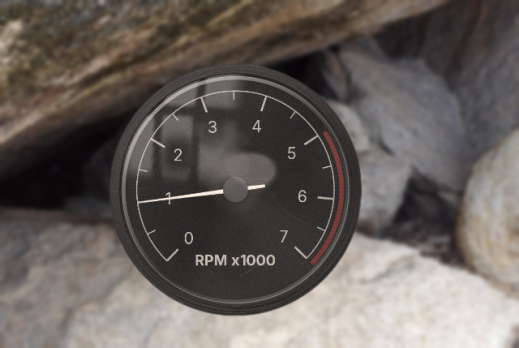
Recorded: 1000 rpm
